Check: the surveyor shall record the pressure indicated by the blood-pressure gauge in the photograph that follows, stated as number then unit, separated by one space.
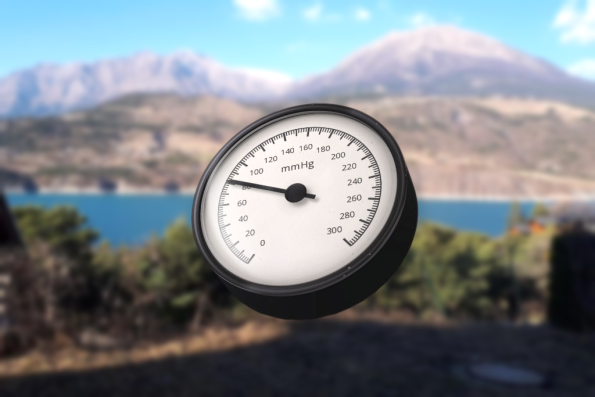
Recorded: 80 mmHg
